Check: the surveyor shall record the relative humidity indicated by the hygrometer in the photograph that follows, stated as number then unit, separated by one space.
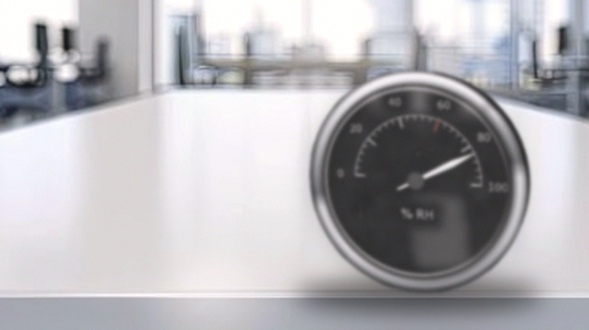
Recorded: 84 %
